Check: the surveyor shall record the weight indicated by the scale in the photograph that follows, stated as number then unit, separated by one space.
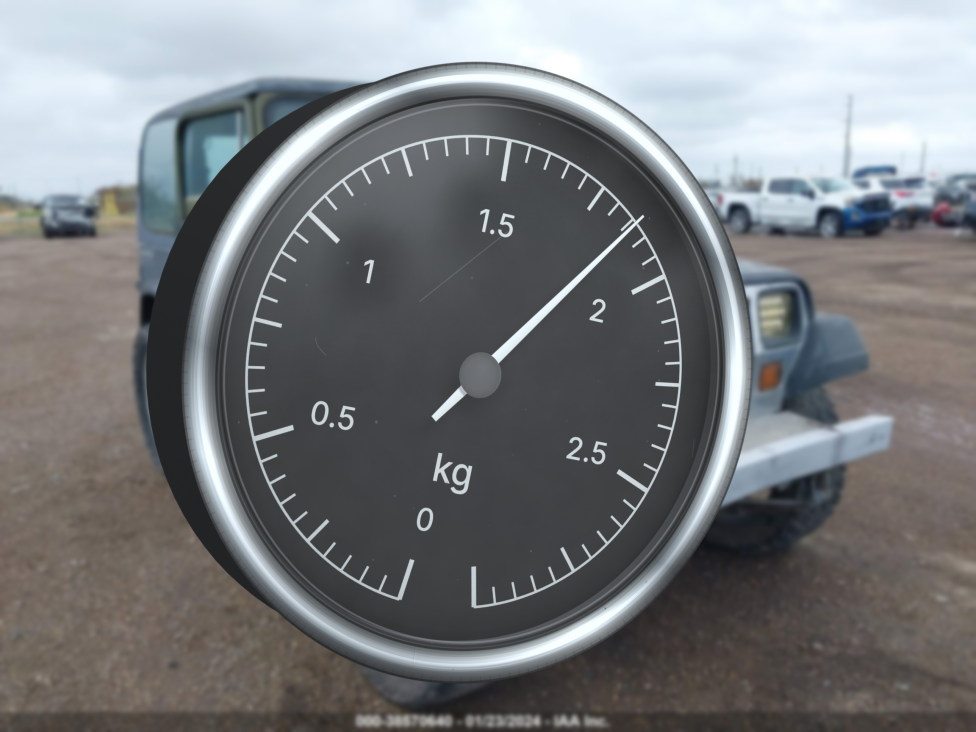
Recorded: 1.85 kg
